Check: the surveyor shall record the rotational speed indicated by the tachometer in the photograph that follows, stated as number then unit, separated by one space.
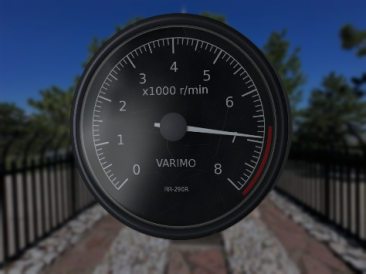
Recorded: 6900 rpm
